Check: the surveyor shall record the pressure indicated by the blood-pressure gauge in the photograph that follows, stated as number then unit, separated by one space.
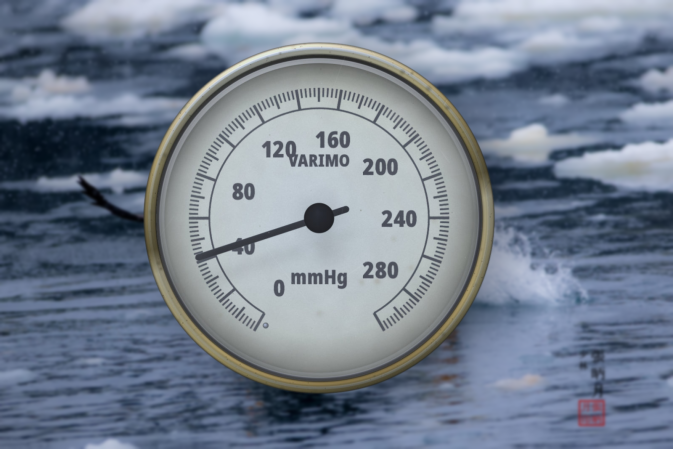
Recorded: 42 mmHg
